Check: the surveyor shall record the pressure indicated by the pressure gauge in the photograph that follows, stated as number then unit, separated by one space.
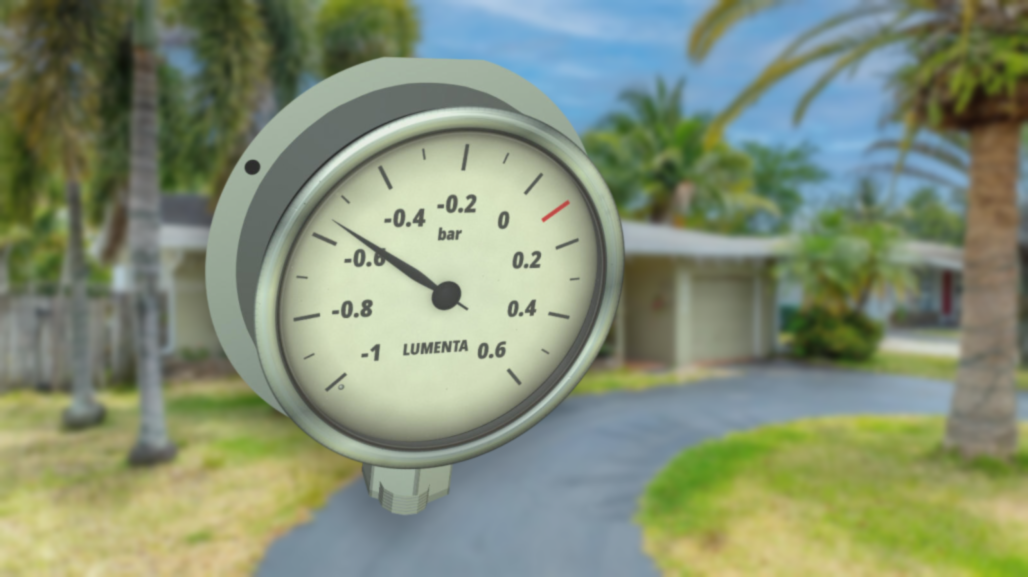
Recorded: -0.55 bar
